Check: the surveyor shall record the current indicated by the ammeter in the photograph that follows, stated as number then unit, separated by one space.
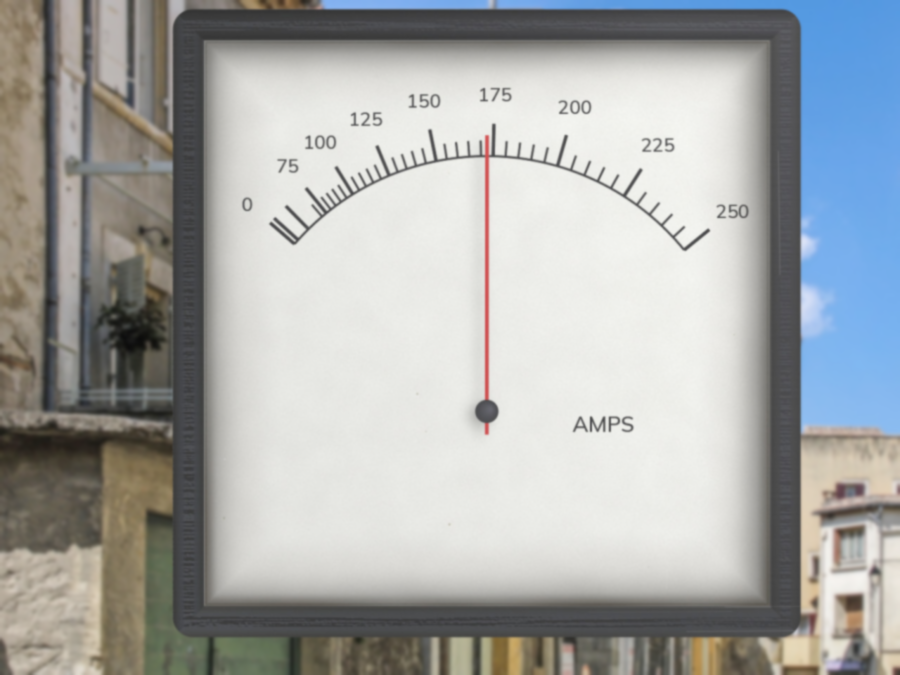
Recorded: 172.5 A
